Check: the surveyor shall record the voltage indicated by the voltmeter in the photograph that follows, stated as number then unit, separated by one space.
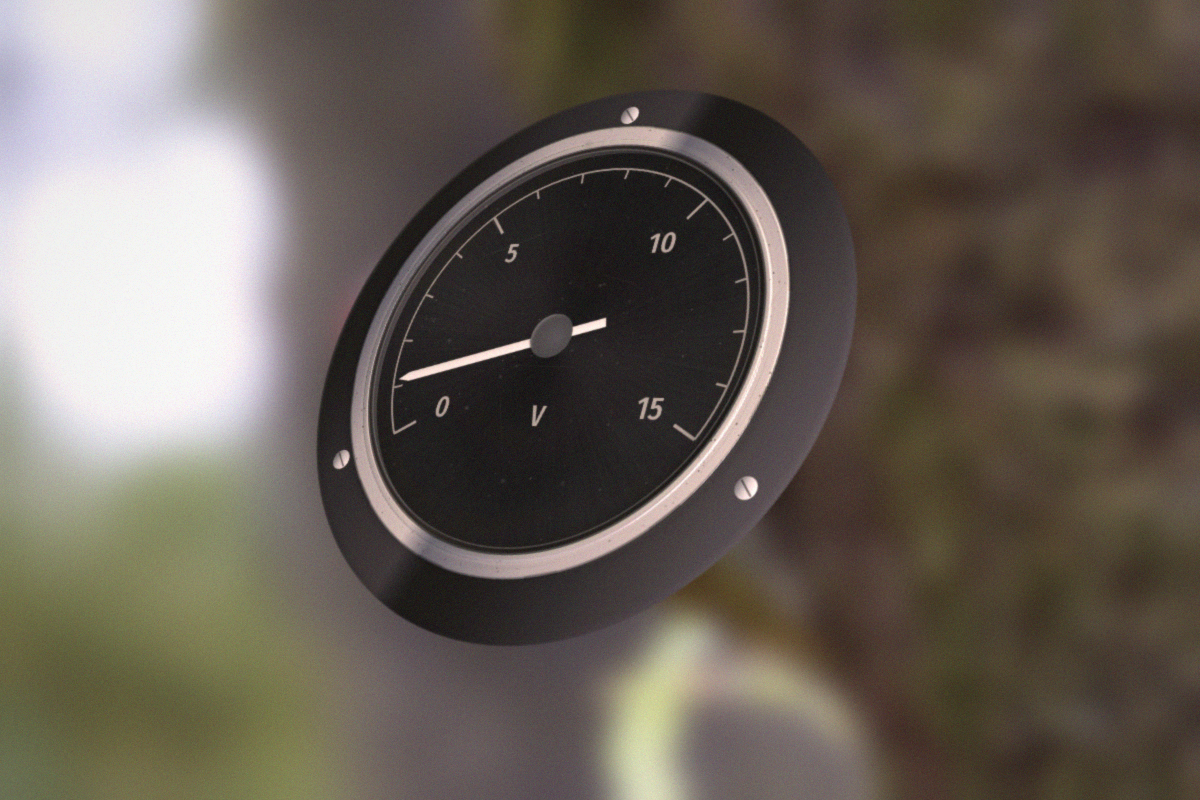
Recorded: 1 V
